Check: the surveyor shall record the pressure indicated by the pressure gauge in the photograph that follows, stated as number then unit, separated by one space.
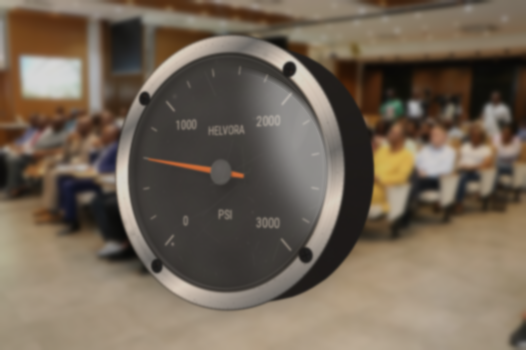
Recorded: 600 psi
